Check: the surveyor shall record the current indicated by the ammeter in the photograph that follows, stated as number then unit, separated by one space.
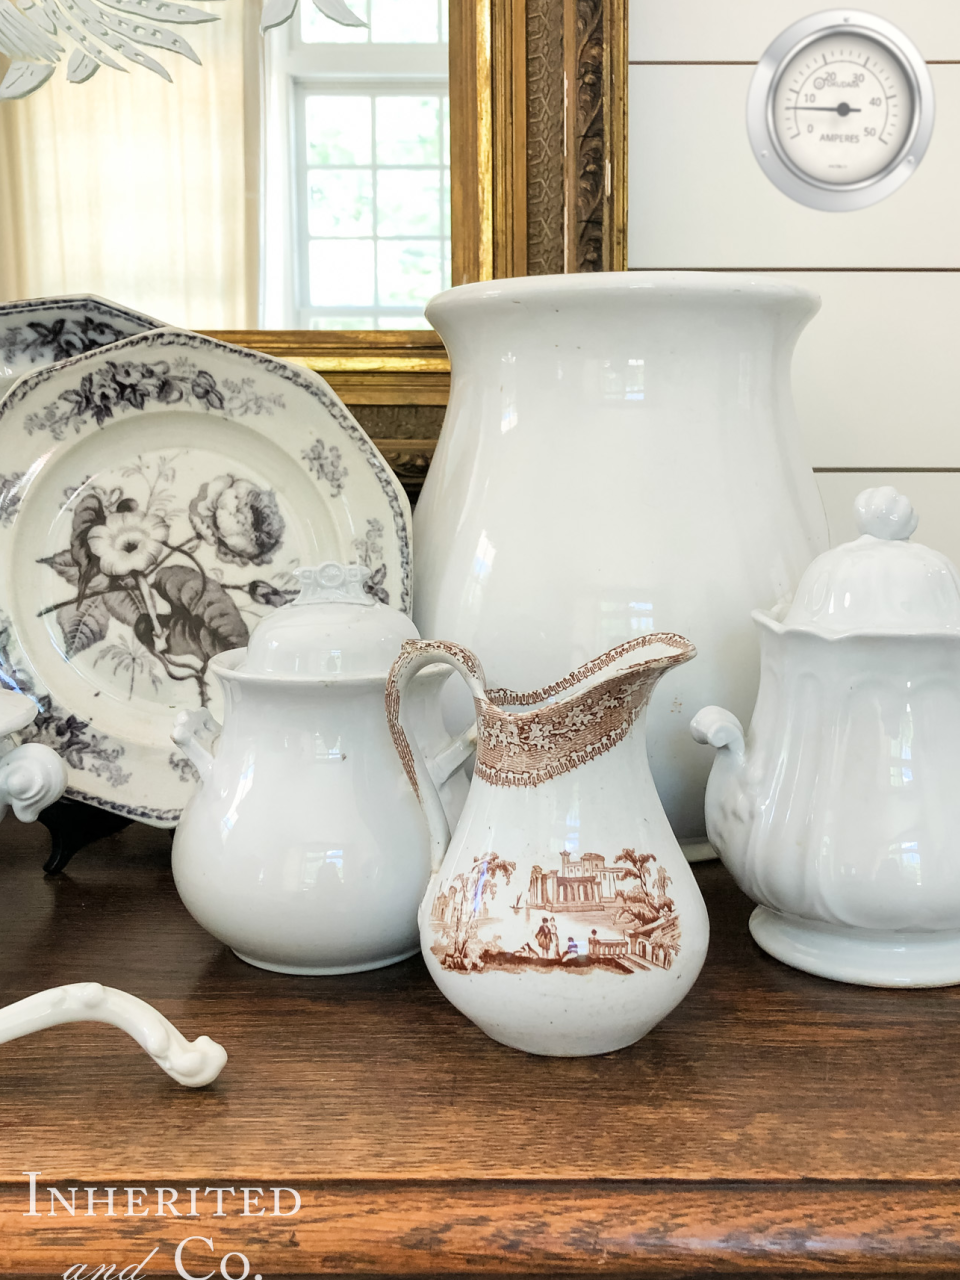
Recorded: 6 A
